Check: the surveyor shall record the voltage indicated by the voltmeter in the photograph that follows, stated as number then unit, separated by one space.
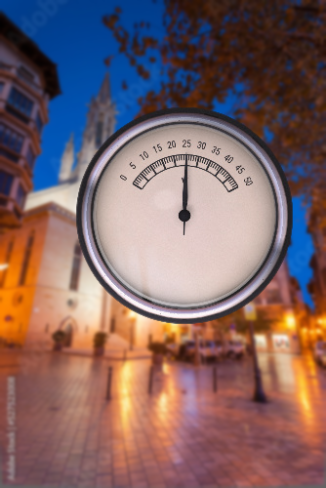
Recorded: 25 V
